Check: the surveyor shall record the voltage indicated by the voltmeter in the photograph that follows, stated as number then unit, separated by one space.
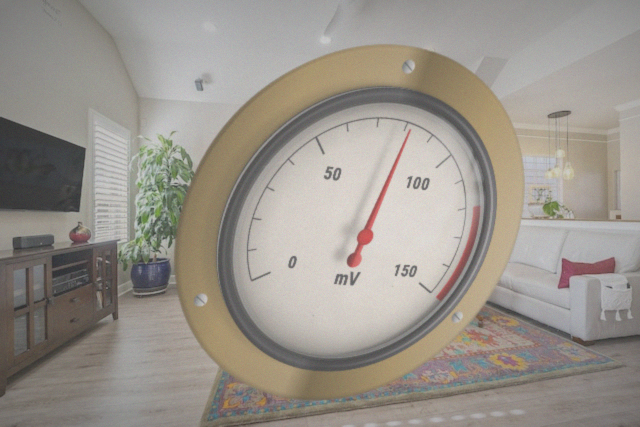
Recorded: 80 mV
